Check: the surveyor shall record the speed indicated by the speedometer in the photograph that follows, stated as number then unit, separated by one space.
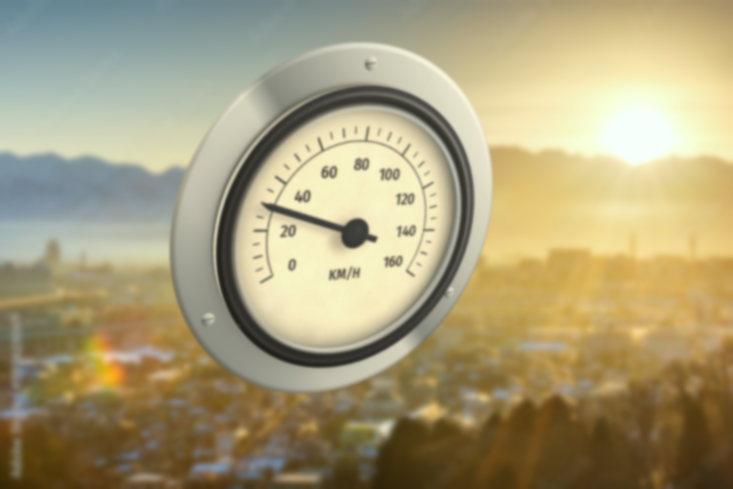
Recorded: 30 km/h
